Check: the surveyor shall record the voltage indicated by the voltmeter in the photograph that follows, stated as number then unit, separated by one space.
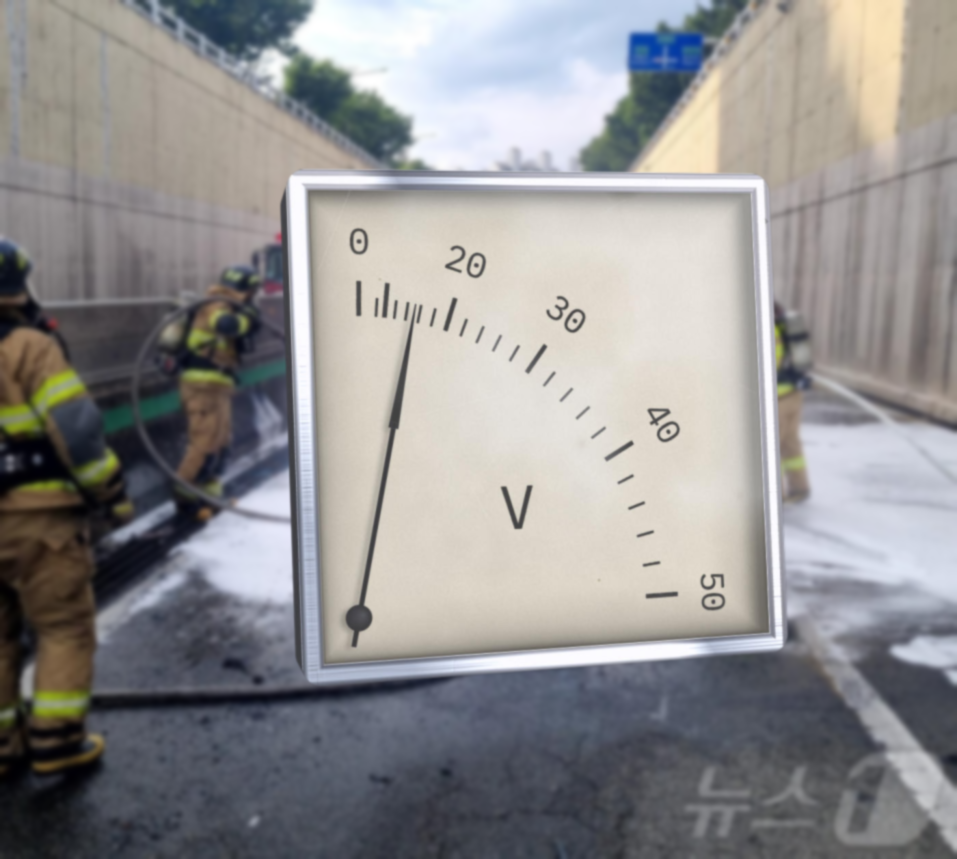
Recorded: 15 V
